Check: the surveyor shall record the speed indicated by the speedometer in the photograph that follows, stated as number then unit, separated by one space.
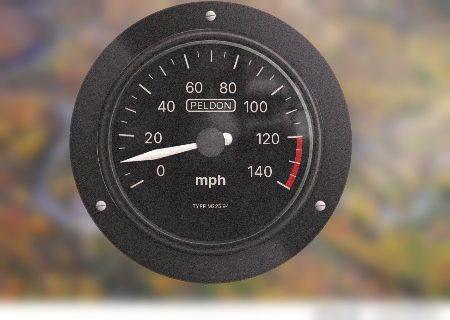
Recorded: 10 mph
